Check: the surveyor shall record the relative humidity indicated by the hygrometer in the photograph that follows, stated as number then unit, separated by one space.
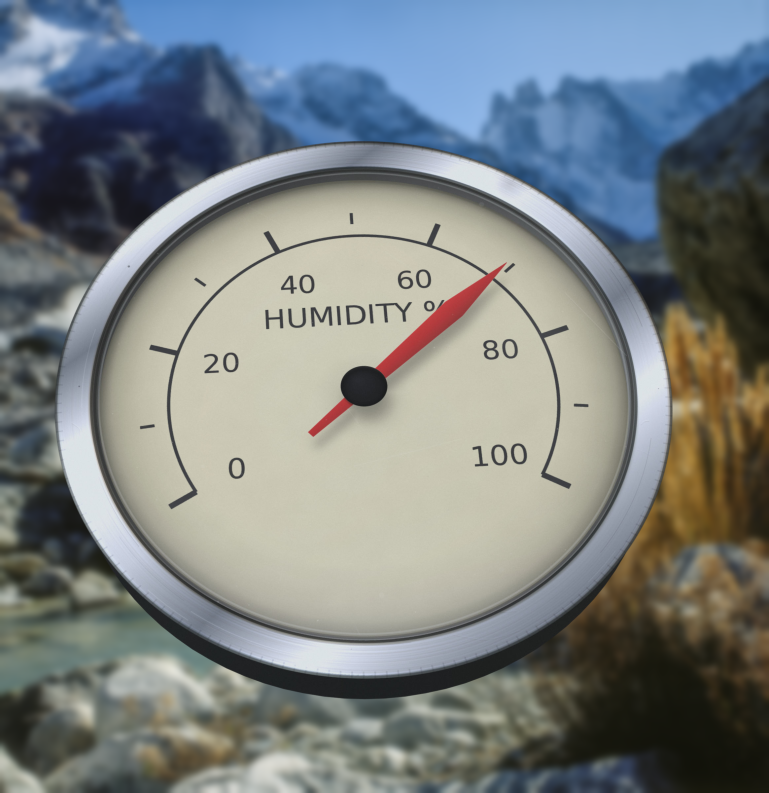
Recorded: 70 %
